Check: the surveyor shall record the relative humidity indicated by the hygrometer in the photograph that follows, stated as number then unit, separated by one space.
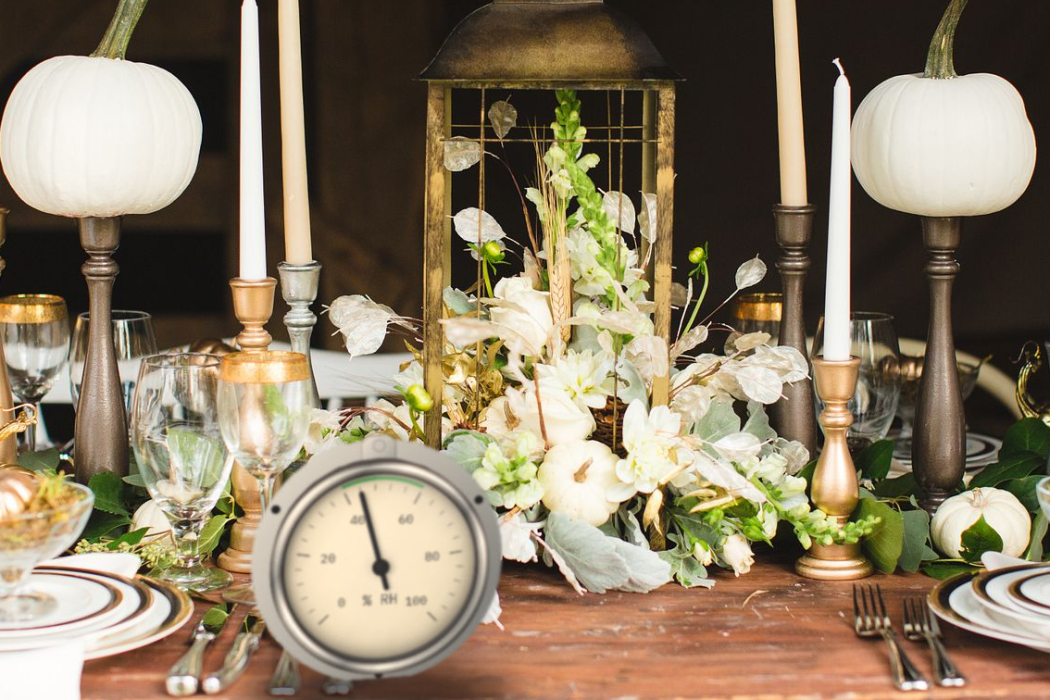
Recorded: 44 %
